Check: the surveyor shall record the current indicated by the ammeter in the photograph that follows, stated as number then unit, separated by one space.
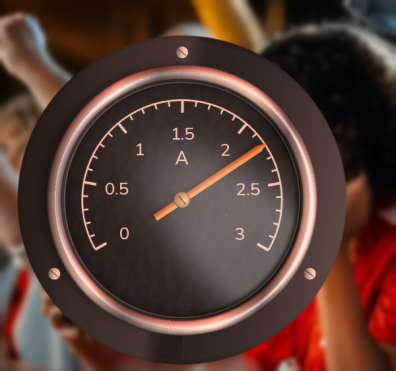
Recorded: 2.2 A
